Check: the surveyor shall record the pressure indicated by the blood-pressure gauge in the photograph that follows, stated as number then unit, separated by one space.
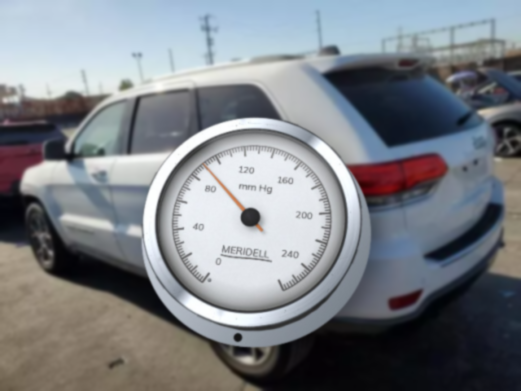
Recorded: 90 mmHg
